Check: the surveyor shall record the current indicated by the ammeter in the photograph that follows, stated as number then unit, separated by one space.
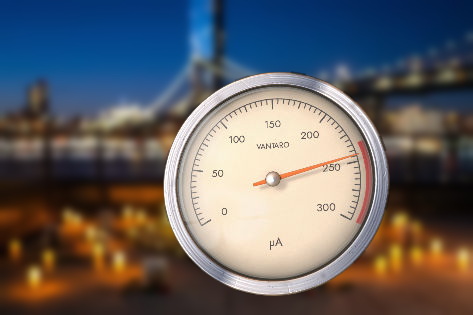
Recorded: 245 µA
